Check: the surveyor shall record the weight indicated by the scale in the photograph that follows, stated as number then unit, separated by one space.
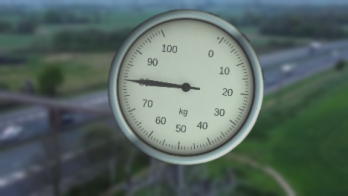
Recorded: 80 kg
